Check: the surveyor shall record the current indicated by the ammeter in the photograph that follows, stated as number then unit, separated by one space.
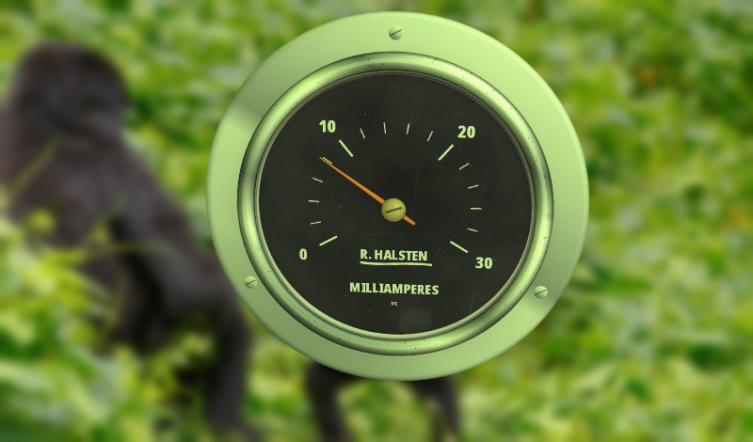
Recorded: 8 mA
